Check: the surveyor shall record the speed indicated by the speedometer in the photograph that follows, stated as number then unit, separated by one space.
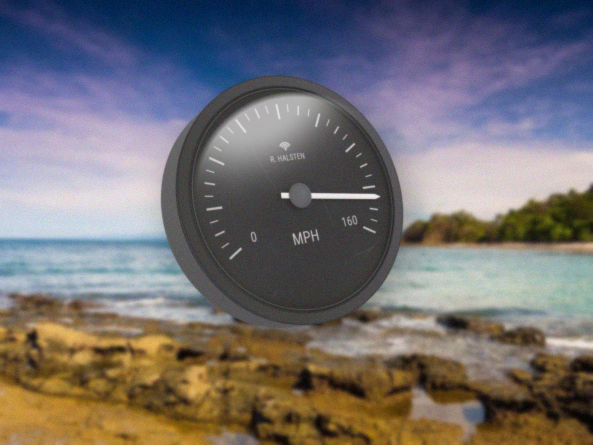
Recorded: 145 mph
